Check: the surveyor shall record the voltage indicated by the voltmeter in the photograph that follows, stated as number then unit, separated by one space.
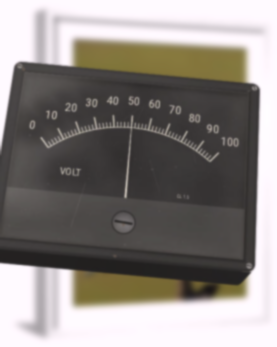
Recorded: 50 V
